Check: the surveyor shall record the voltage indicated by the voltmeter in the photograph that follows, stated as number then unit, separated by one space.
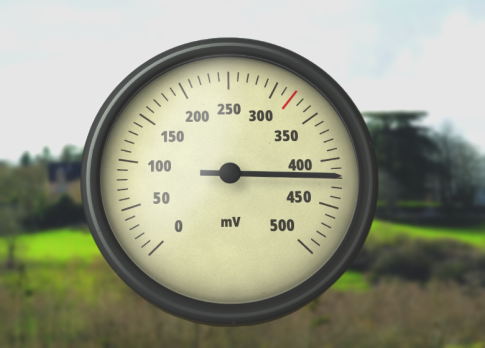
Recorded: 420 mV
